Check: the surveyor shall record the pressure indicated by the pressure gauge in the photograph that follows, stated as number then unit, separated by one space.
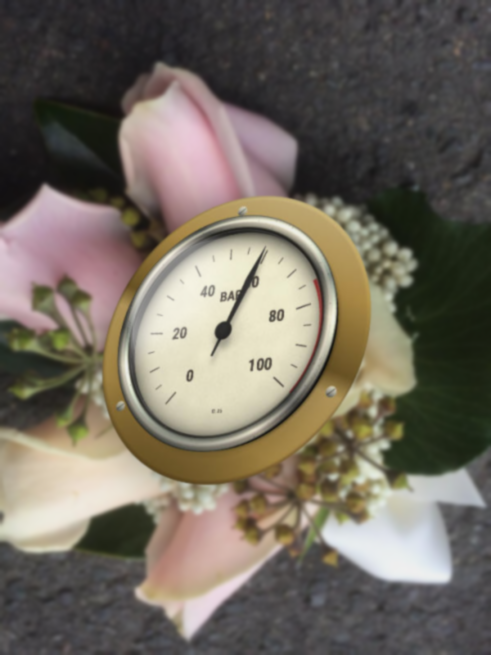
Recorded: 60 bar
